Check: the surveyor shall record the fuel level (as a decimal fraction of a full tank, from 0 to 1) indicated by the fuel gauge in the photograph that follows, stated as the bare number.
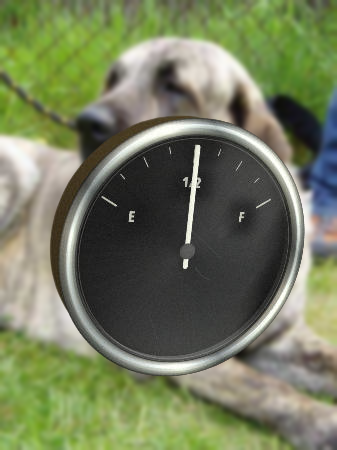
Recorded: 0.5
